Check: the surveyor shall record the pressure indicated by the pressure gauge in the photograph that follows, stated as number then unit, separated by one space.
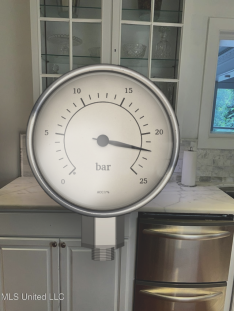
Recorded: 22 bar
